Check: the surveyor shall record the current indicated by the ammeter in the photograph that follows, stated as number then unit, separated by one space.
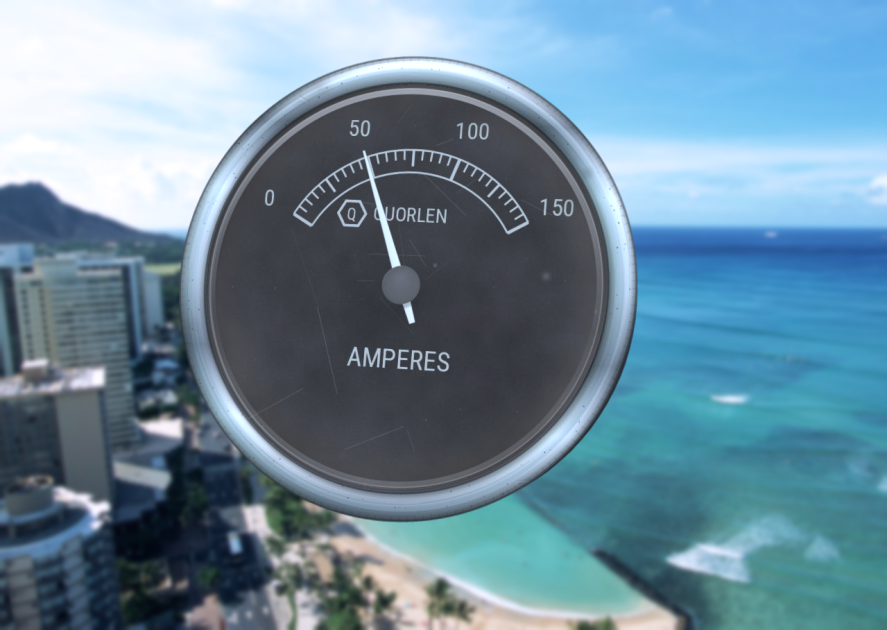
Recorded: 50 A
